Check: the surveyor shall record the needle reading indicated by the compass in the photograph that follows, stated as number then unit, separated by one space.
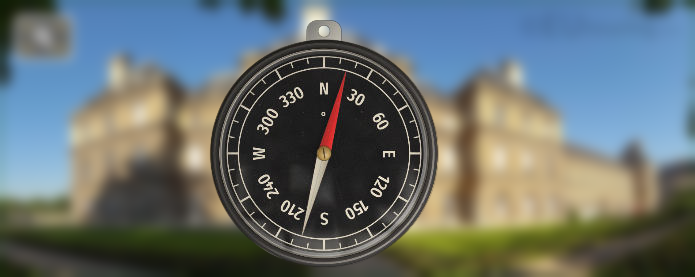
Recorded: 15 °
